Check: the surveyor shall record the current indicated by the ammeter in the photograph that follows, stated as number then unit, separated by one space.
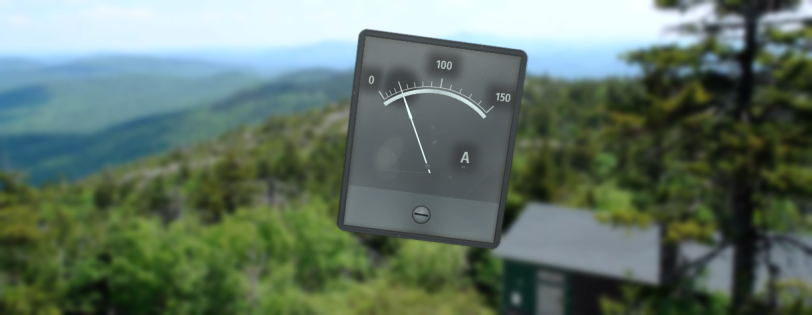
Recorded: 50 A
